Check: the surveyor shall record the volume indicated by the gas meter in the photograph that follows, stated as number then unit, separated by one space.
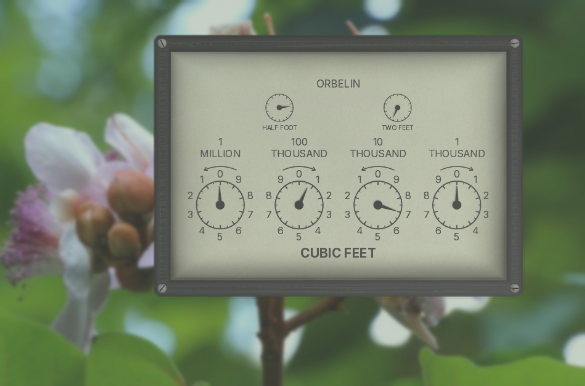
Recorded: 7000 ft³
